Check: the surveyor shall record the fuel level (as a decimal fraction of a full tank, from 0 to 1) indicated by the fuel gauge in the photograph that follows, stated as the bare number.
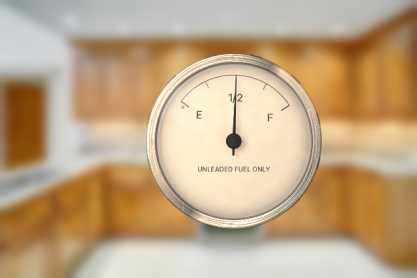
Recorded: 0.5
